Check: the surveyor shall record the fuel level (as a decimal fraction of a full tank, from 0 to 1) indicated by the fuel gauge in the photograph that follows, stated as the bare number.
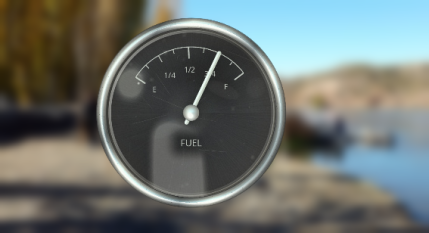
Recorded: 0.75
